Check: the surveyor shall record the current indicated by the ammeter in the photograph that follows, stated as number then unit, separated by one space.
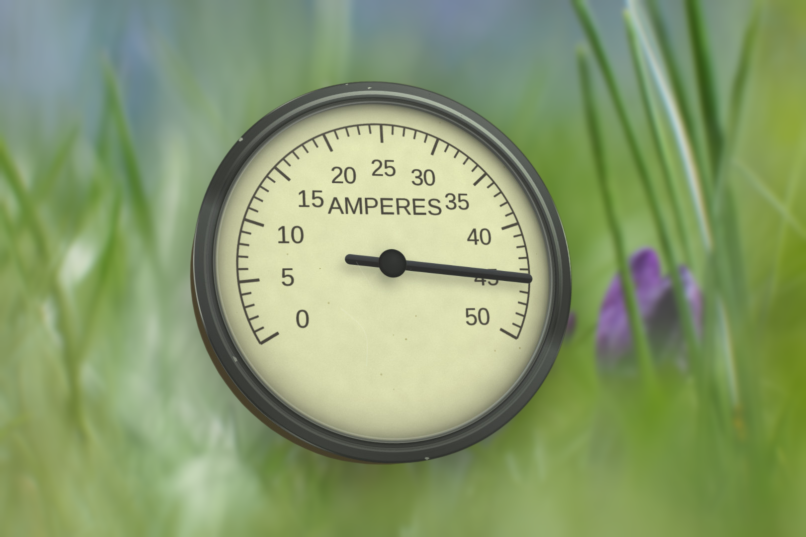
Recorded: 45 A
